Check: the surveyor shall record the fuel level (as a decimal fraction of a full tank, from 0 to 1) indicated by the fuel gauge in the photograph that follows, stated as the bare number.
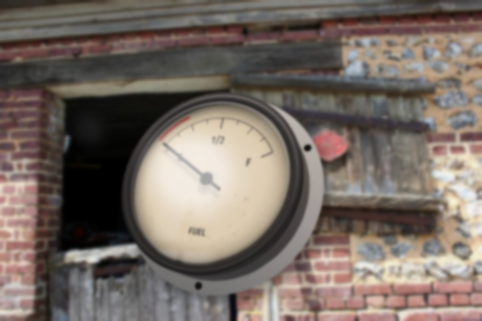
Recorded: 0
